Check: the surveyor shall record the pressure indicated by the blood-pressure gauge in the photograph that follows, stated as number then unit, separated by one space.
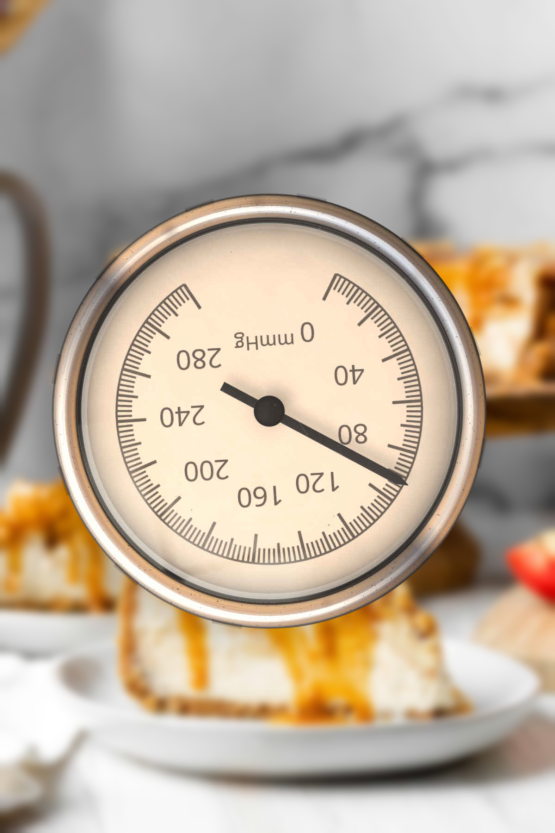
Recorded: 92 mmHg
